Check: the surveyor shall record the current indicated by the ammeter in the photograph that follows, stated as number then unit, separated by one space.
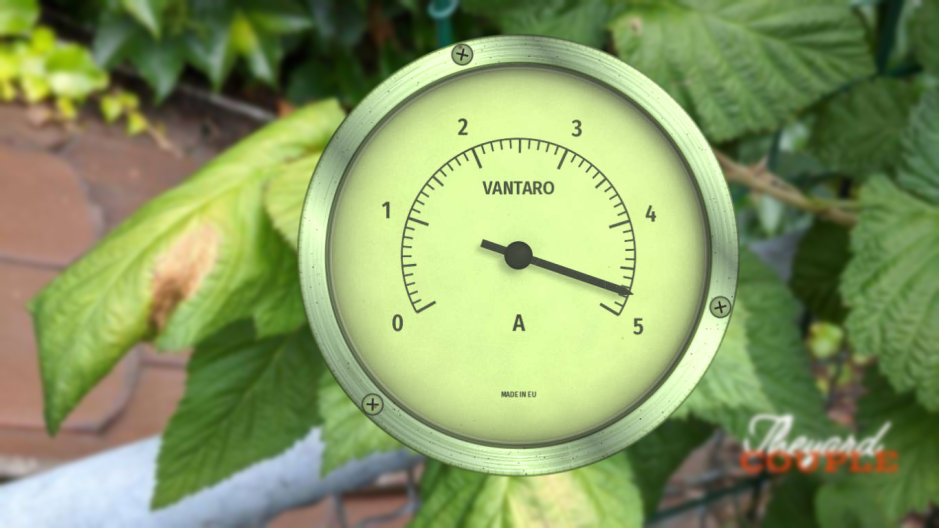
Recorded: 4.75 A
